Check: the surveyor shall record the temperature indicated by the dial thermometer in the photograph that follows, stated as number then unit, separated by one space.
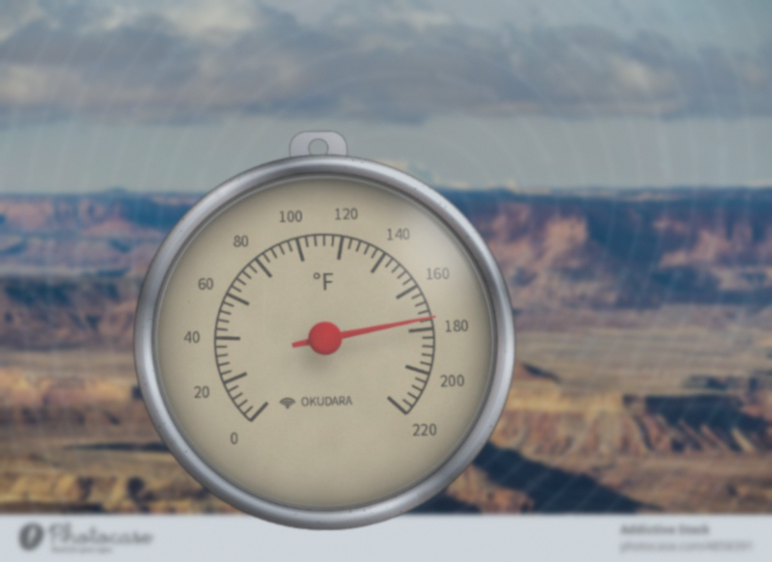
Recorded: 176 °F
